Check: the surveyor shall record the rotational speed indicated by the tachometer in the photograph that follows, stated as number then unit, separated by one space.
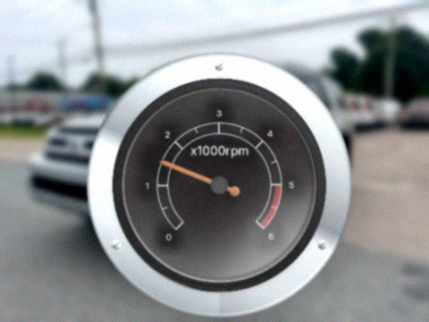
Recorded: 1500 rpm
